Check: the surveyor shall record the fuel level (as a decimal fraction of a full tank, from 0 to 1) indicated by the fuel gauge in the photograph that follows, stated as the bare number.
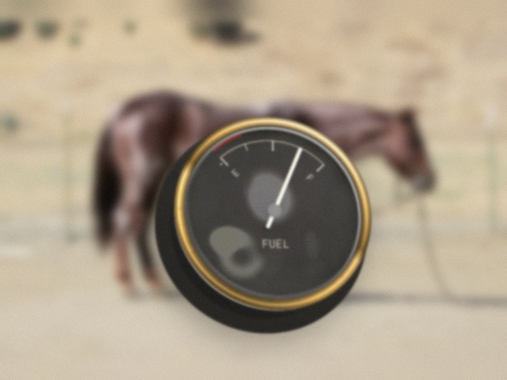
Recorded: 0.75
